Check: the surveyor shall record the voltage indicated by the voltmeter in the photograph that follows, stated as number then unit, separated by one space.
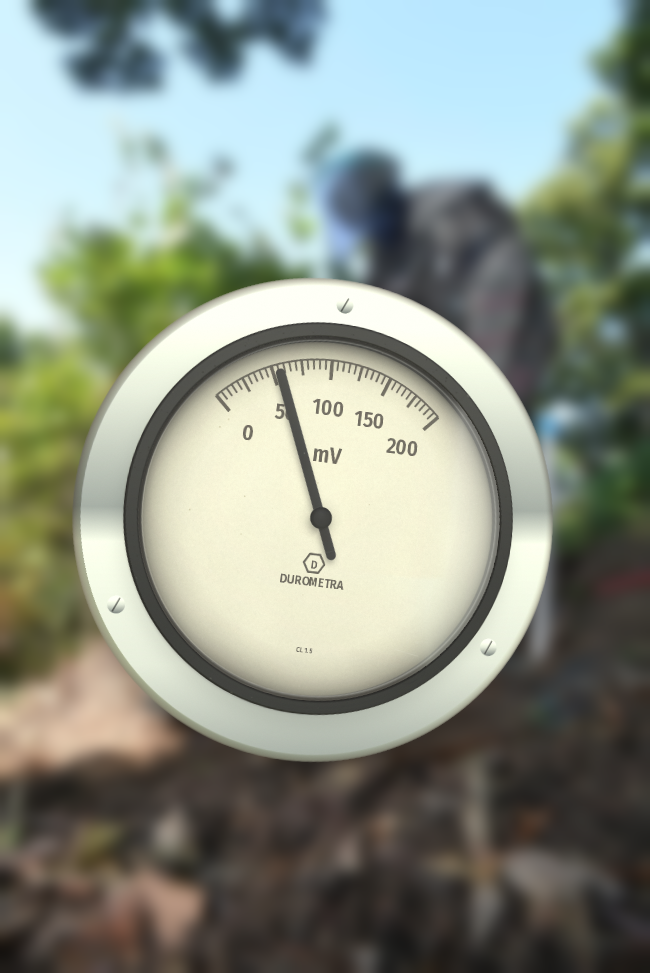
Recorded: 55 mV
